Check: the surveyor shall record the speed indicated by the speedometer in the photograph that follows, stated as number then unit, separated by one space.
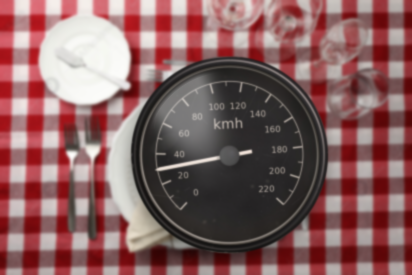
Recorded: 30 km/h
